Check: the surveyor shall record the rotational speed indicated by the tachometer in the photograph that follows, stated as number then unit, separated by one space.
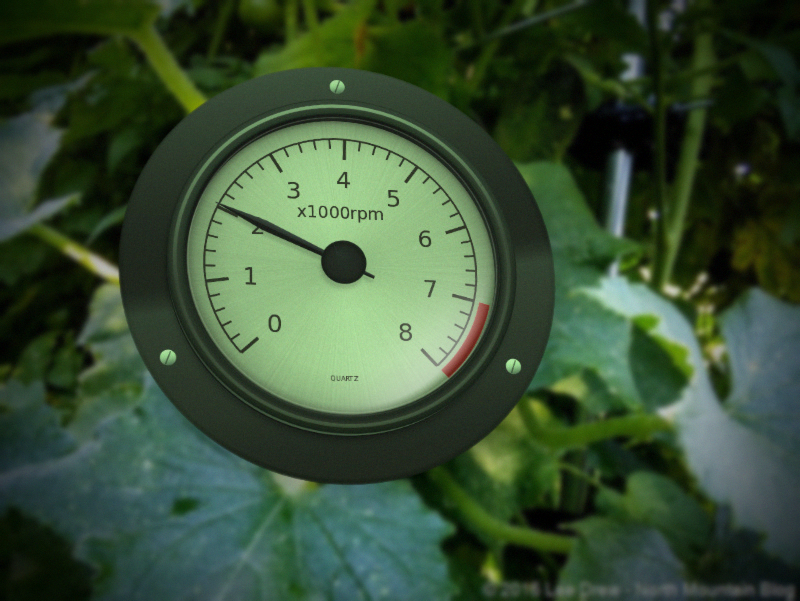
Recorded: 2000 rpm
